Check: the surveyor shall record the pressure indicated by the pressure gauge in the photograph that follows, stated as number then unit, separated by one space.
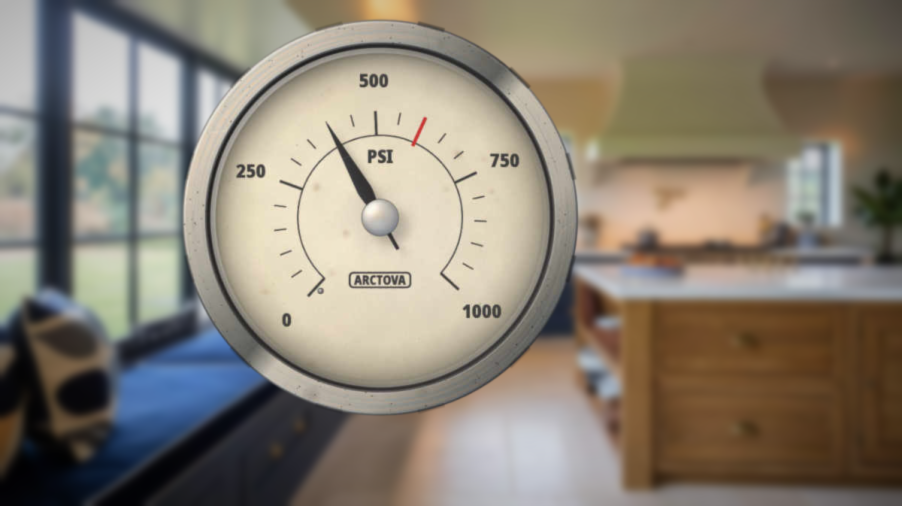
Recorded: 400 psi
